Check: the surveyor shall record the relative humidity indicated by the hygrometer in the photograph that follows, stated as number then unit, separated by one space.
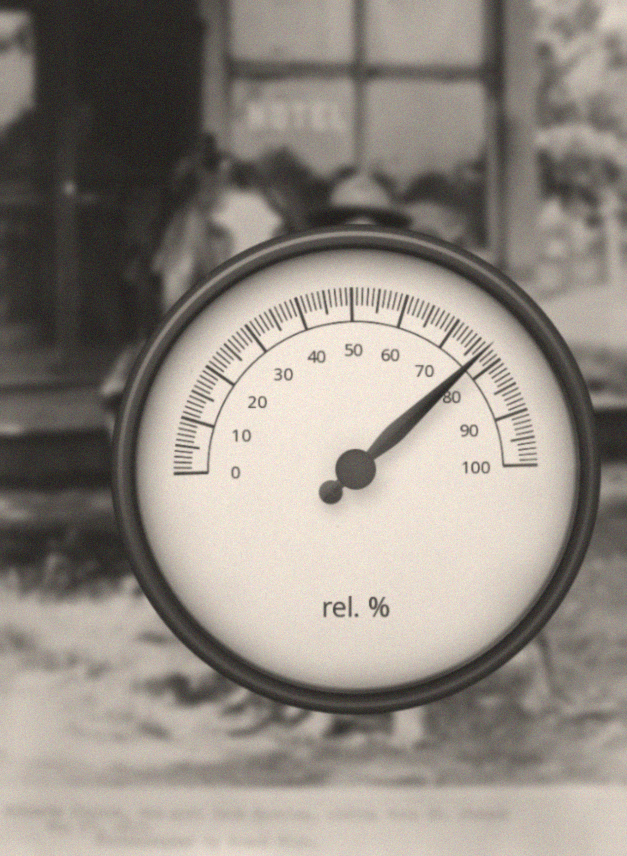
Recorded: 77 %
